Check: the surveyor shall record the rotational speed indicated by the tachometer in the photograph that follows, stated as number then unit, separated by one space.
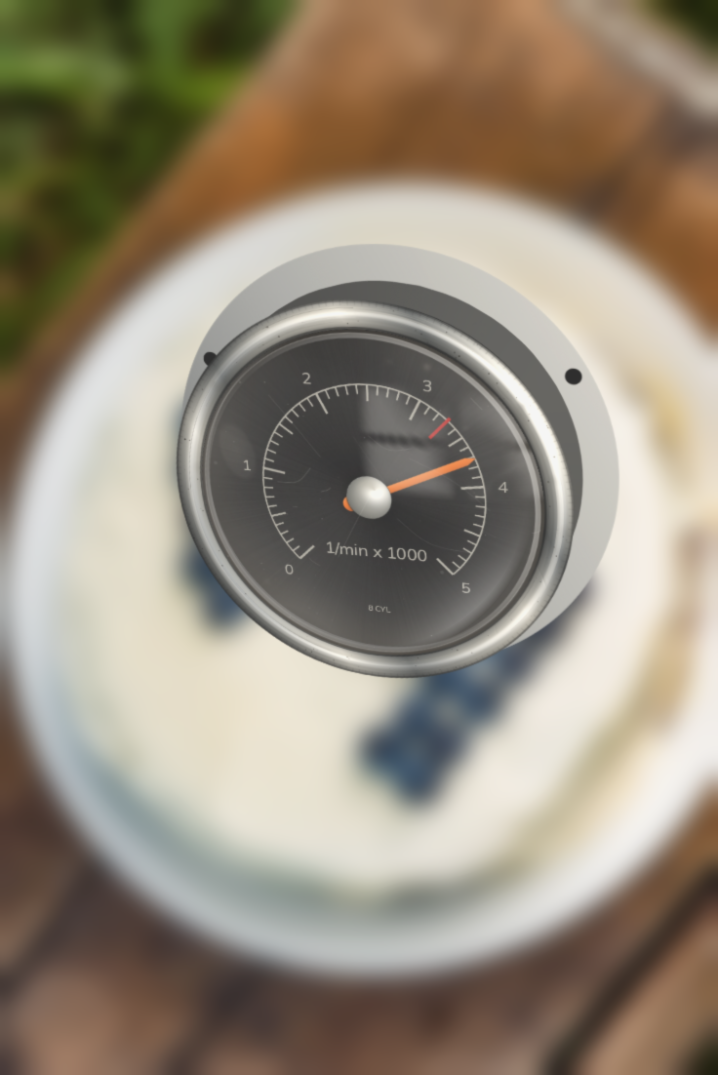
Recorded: 3700 rpm
